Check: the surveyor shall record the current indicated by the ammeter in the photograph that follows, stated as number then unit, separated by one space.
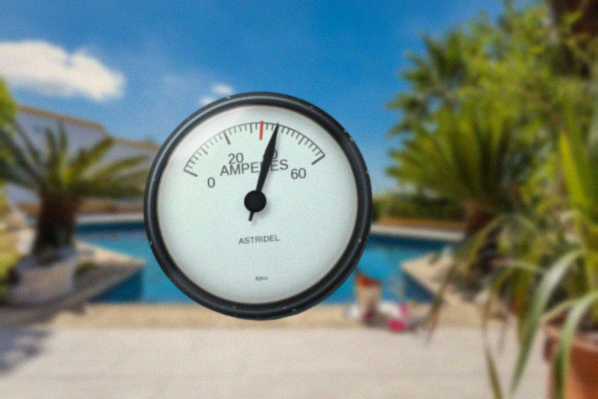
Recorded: 40 A
